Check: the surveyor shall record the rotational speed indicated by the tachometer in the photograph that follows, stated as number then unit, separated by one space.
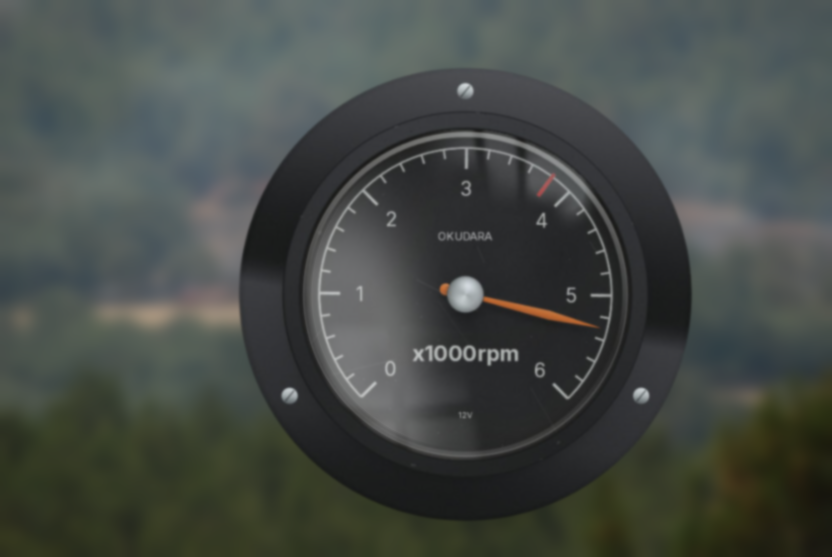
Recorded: 5300 rpm
